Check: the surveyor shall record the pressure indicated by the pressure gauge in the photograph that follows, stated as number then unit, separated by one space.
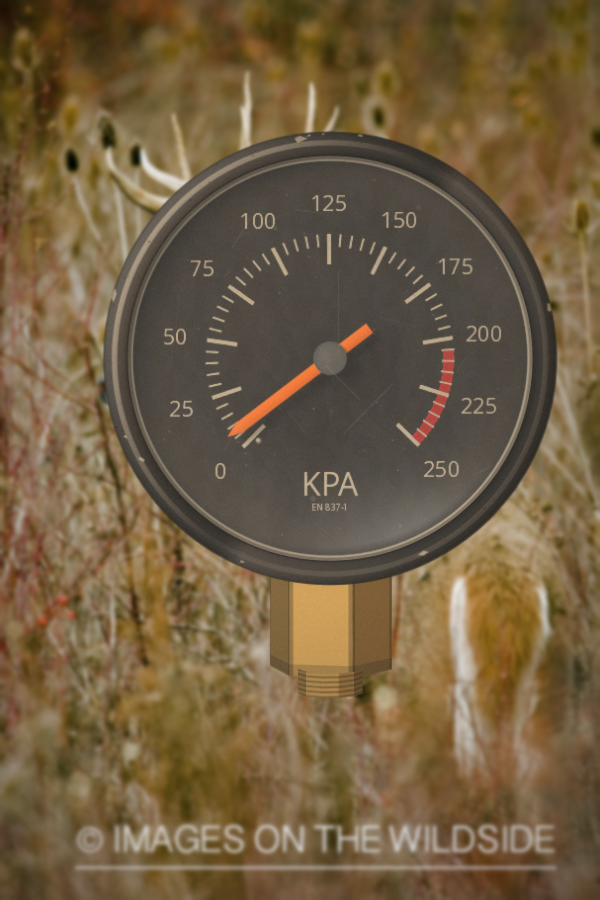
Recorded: 7.5 kPa
